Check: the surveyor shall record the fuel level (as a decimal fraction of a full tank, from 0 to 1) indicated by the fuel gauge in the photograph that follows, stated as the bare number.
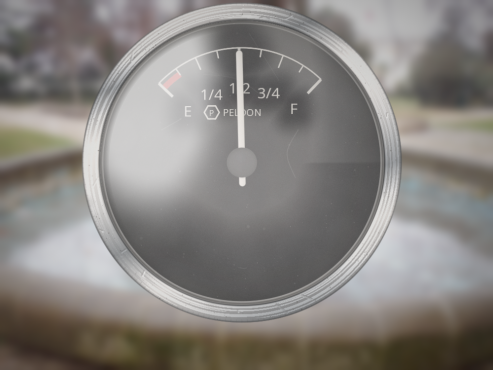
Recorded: 0.5
